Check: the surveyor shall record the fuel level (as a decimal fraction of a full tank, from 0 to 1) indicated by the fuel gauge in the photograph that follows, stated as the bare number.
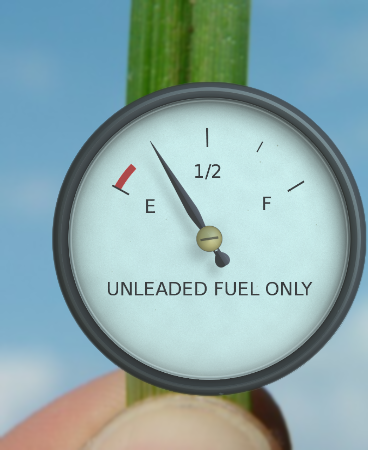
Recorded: 0.25
